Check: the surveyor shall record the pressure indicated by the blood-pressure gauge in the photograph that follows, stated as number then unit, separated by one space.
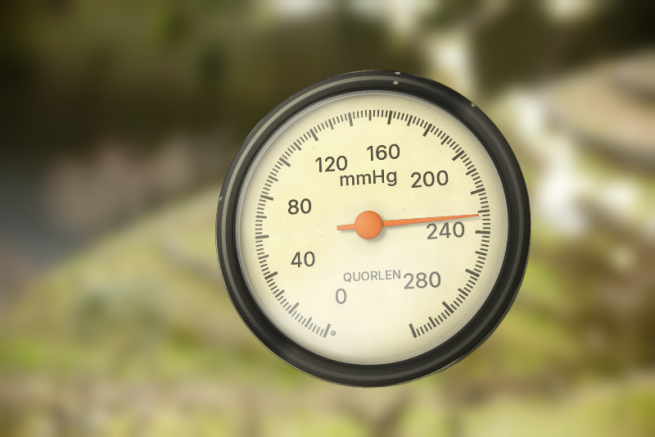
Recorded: 232 mmHg
